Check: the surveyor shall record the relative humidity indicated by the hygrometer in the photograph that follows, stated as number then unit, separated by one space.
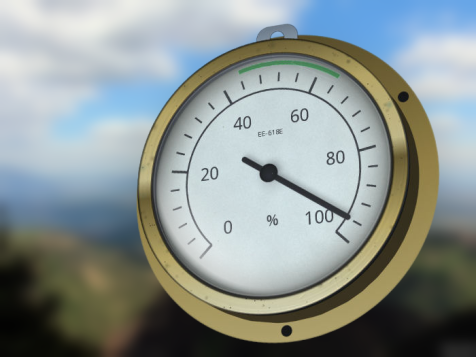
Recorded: 96 %
